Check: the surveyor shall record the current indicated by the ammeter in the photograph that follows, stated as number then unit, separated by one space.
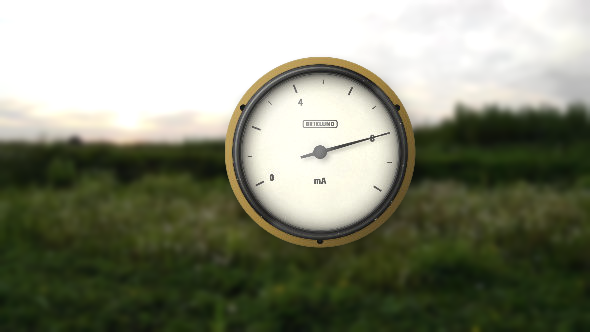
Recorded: 8 mA
